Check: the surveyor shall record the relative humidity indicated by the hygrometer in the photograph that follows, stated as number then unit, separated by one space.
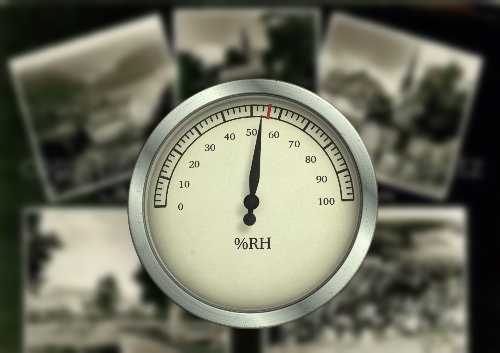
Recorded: 54 %
